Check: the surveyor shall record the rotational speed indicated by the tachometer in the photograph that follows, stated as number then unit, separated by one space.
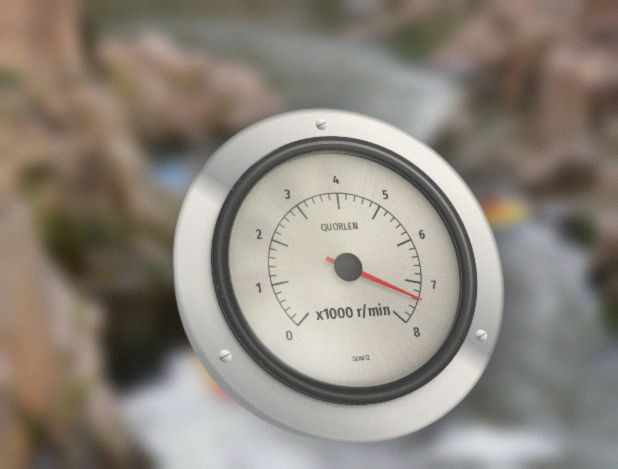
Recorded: 7400 rpm
